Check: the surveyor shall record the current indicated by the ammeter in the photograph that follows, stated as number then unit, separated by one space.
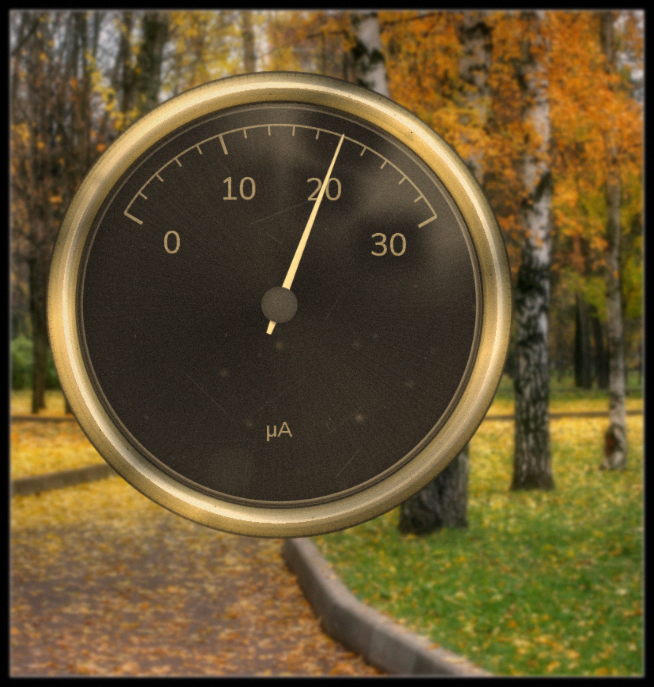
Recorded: 20 µA
